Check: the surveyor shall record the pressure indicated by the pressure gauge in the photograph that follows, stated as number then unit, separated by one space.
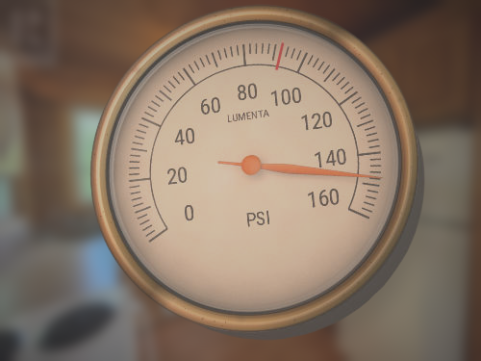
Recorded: 148 psi
